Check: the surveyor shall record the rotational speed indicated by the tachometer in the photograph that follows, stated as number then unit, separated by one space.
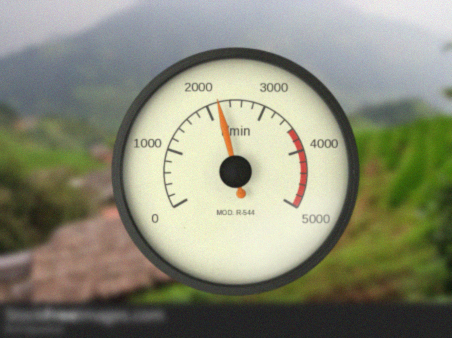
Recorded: 2200 rpm
